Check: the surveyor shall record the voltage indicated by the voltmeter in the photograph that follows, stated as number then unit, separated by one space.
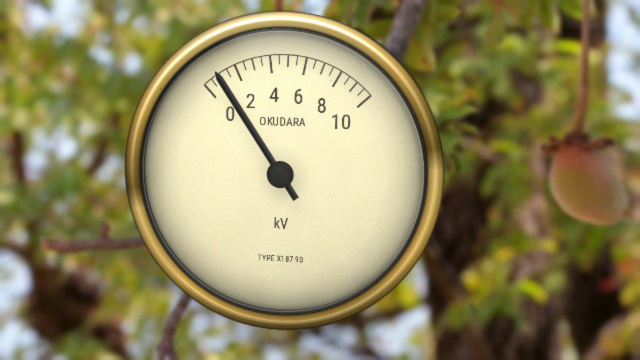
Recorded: 1 kV
